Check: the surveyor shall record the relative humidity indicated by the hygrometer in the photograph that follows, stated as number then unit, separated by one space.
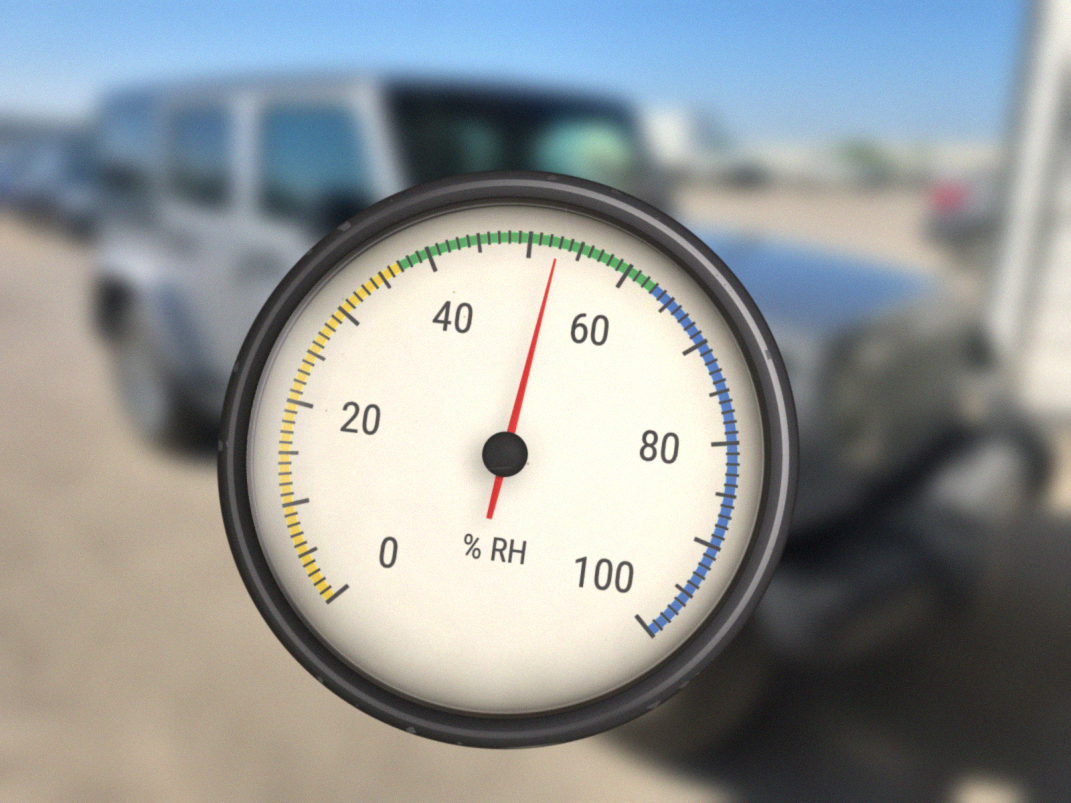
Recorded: 53 %
